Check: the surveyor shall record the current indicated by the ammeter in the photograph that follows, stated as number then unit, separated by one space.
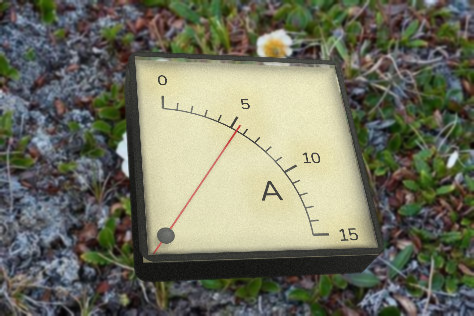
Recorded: 5.5 A
